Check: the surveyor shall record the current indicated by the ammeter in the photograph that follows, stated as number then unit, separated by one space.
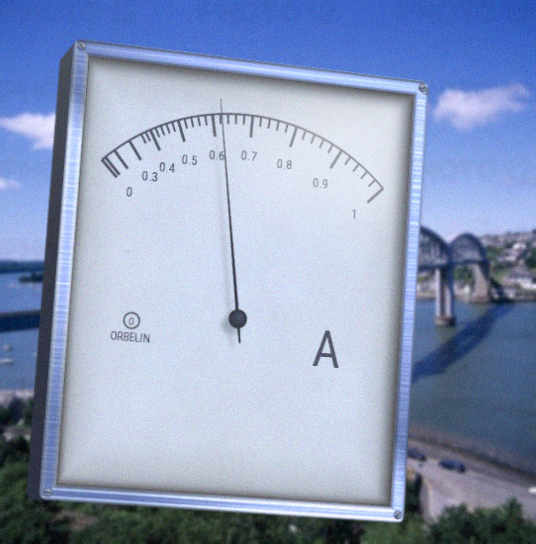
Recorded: 0.62 A
